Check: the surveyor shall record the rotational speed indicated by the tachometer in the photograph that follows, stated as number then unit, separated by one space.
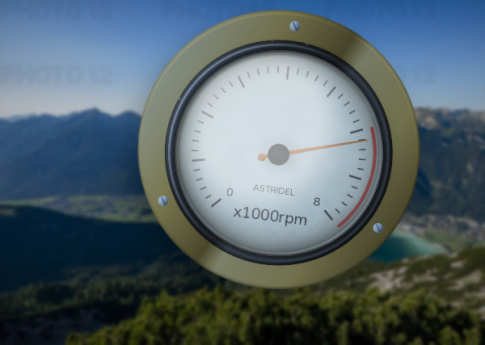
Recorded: 6200 rpm
